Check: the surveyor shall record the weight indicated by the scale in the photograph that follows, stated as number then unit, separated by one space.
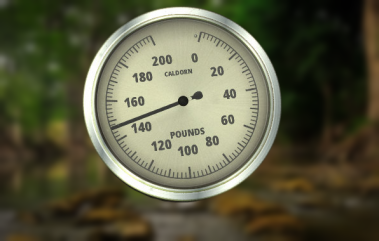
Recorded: 146 lb
